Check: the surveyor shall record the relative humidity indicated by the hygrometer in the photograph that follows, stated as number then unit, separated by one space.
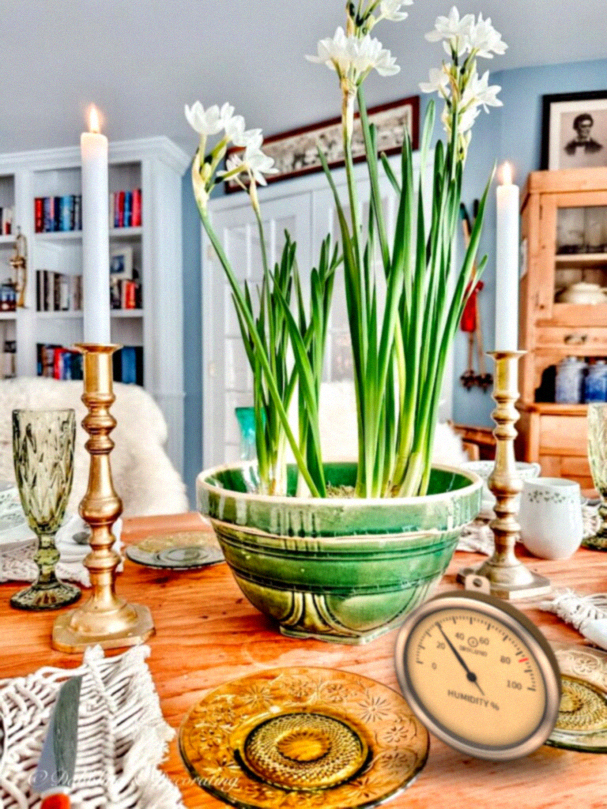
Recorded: 30 %
